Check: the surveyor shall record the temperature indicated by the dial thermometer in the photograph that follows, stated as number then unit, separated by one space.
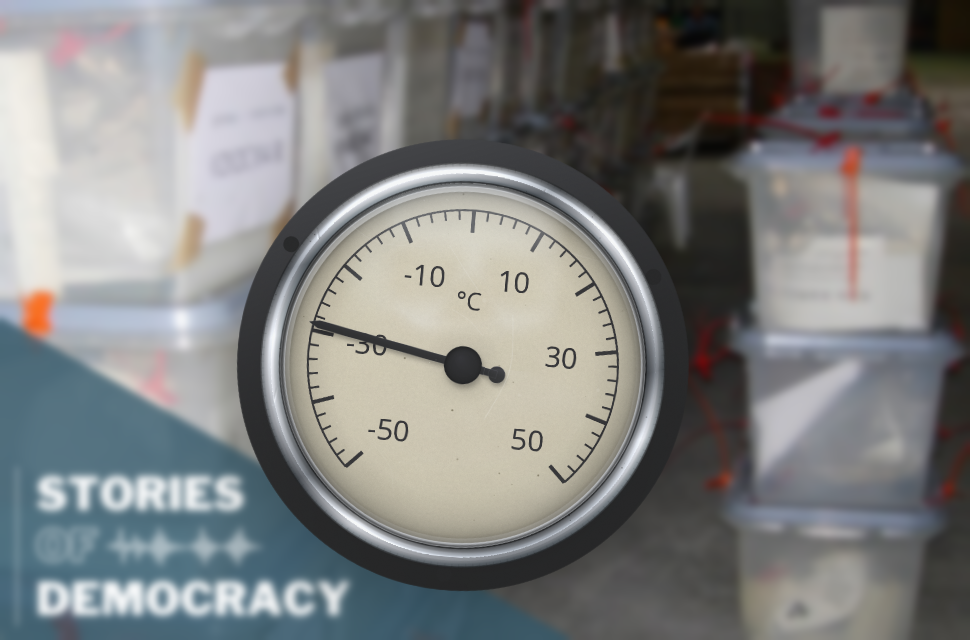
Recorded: -29 °C
